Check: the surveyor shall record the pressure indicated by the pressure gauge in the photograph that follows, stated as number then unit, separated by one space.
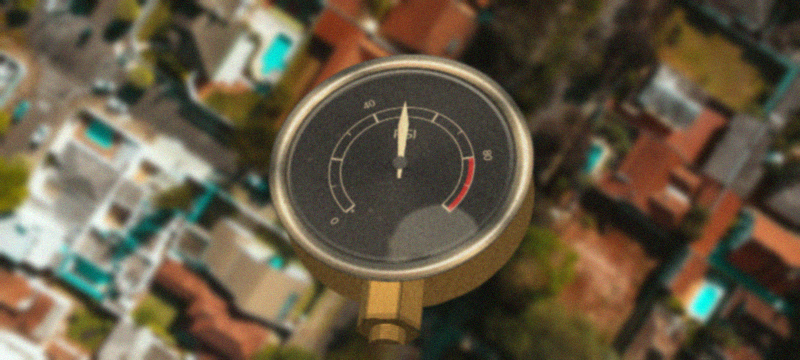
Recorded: 50 psi
